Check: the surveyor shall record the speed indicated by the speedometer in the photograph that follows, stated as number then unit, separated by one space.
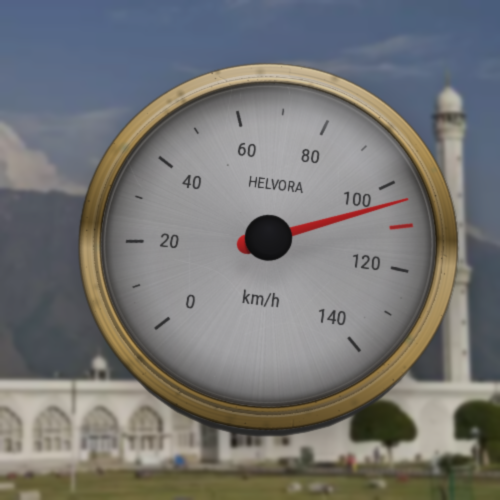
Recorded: 105 km/h
